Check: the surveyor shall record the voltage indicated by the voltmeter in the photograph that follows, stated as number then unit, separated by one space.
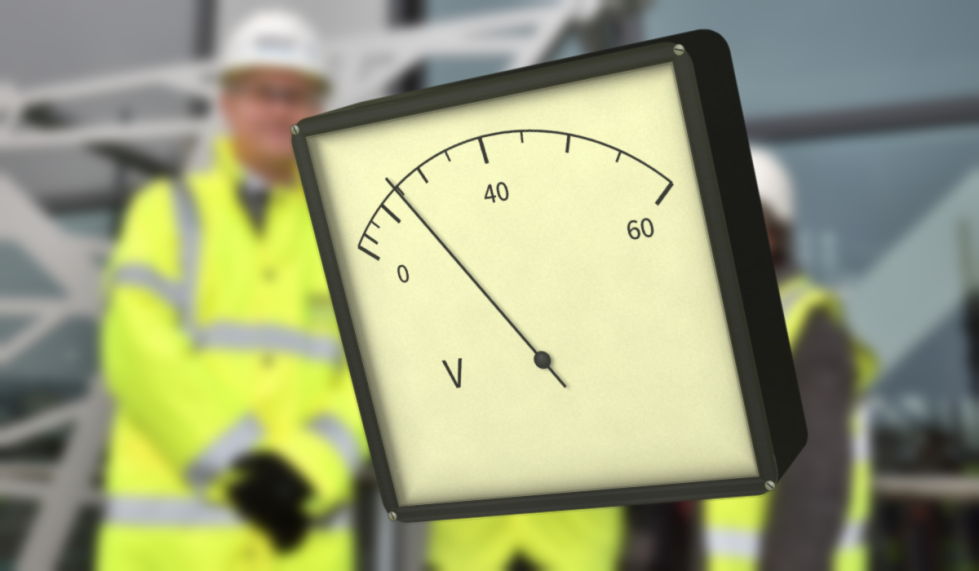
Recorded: 25 V
